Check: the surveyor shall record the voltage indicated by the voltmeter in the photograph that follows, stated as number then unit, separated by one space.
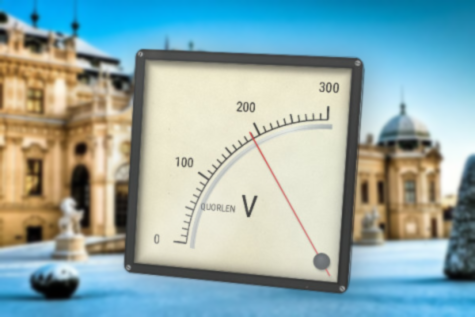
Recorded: 190 V
